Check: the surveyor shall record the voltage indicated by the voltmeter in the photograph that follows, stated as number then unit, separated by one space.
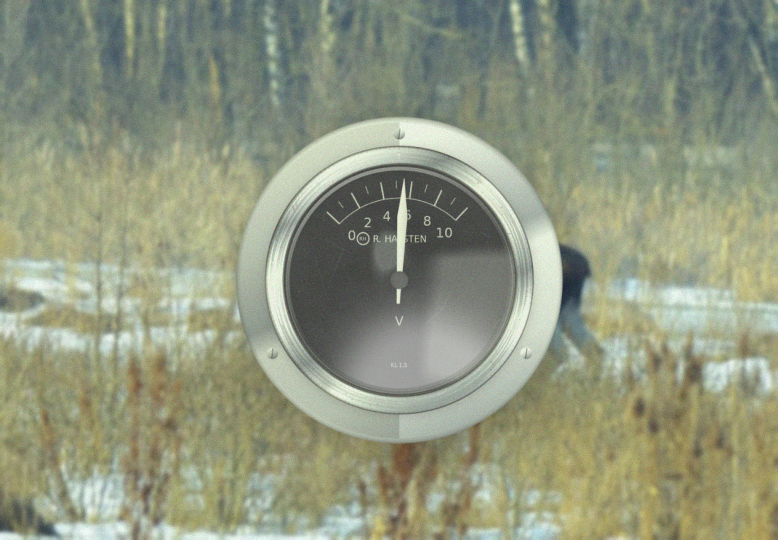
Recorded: 5.5 V
